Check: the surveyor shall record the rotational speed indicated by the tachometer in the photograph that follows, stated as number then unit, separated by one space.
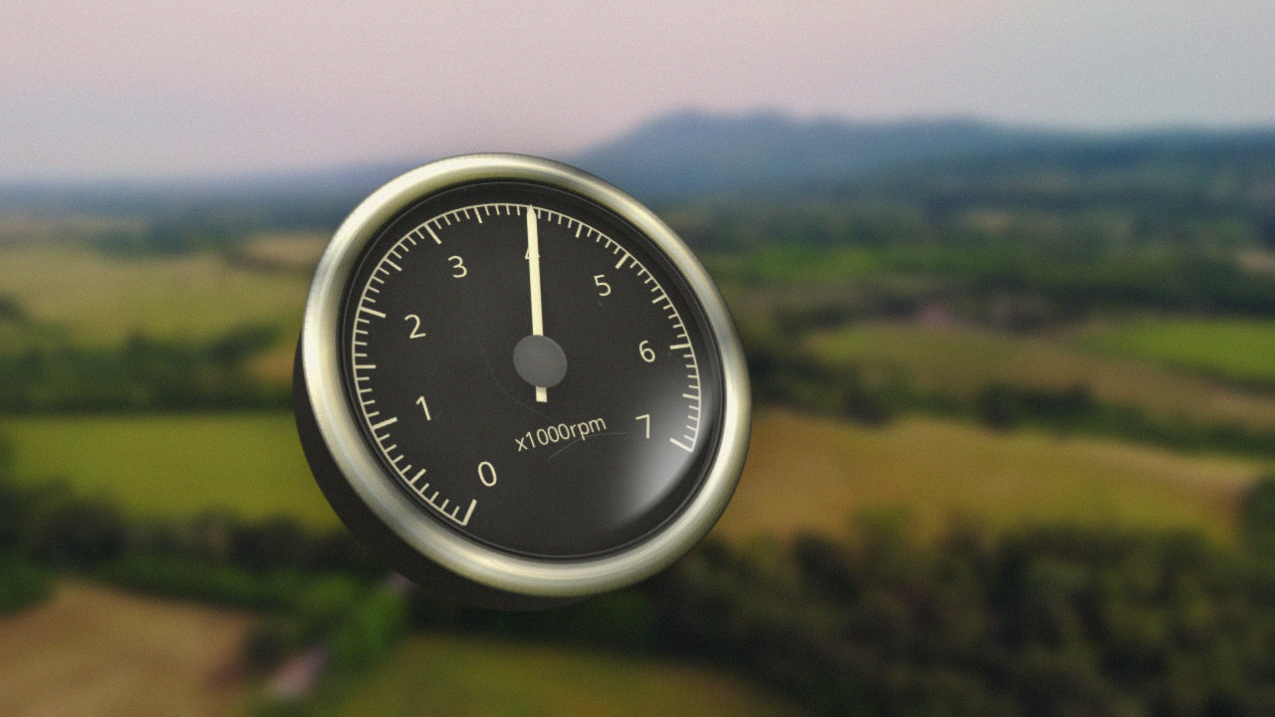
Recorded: 4000 rpm
